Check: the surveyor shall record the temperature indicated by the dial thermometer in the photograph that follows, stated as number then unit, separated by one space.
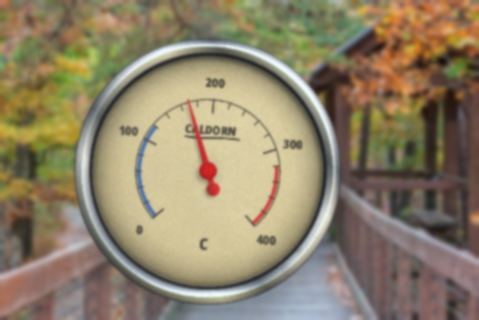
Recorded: 170 °C
